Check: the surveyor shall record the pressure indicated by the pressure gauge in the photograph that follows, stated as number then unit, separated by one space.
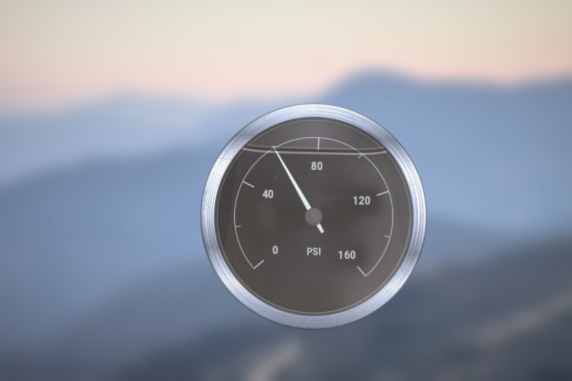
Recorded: 60 psi
